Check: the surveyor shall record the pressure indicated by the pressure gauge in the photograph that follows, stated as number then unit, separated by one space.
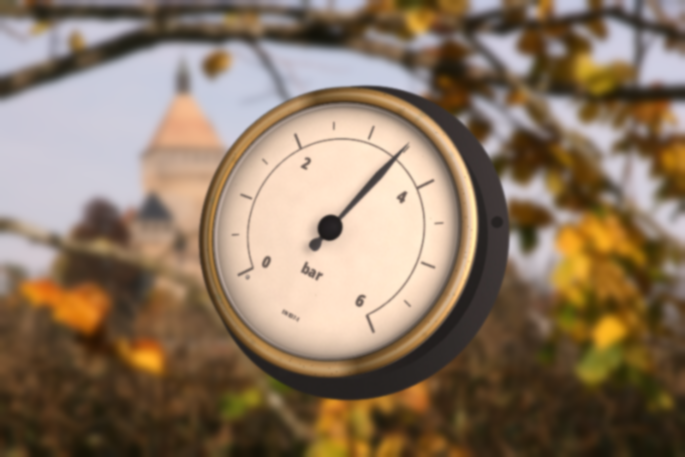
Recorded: 3.5 bar
